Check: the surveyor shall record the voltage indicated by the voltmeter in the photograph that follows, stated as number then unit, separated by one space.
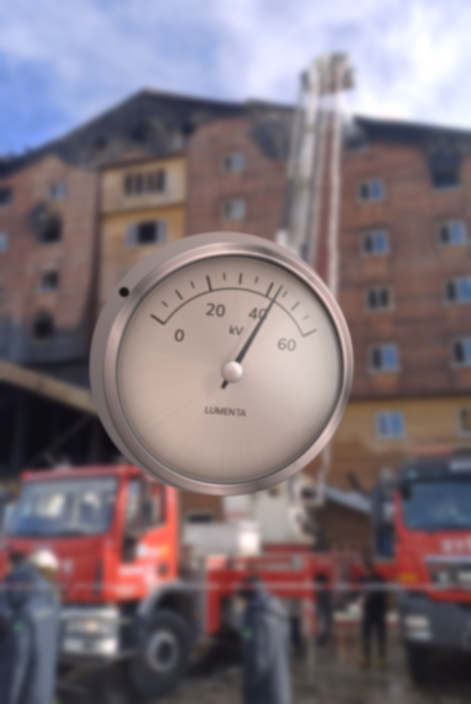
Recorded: 42.5 kV
